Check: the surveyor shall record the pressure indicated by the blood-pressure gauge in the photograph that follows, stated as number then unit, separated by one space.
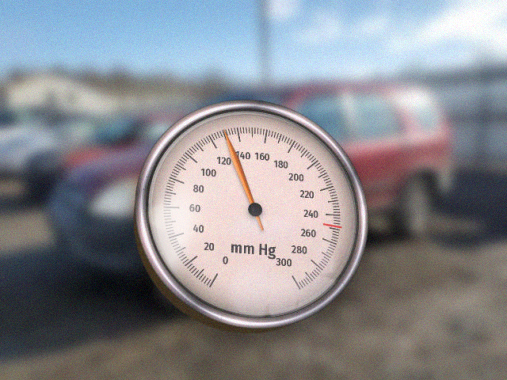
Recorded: 130 mmHg
